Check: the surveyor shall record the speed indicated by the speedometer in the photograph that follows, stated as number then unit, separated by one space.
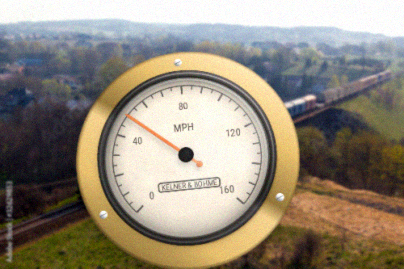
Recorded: 50 mph
